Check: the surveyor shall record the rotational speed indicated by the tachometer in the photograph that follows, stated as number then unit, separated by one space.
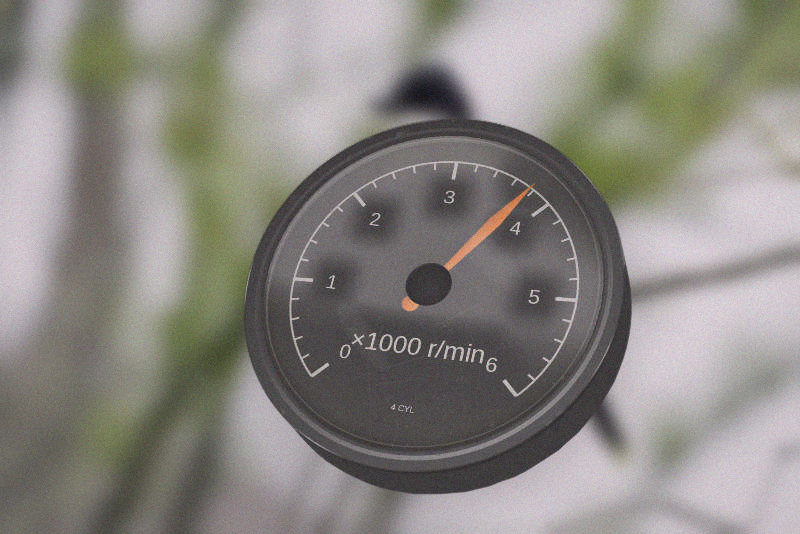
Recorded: 3800 rpm
